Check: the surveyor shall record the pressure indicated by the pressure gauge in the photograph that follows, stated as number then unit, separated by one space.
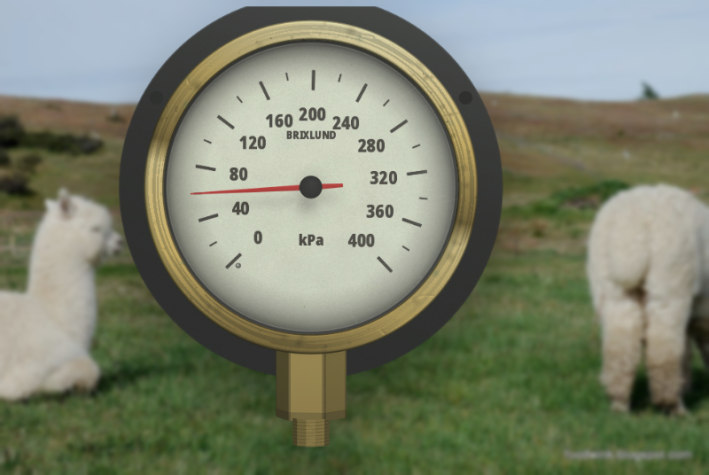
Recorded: 60 kPa
